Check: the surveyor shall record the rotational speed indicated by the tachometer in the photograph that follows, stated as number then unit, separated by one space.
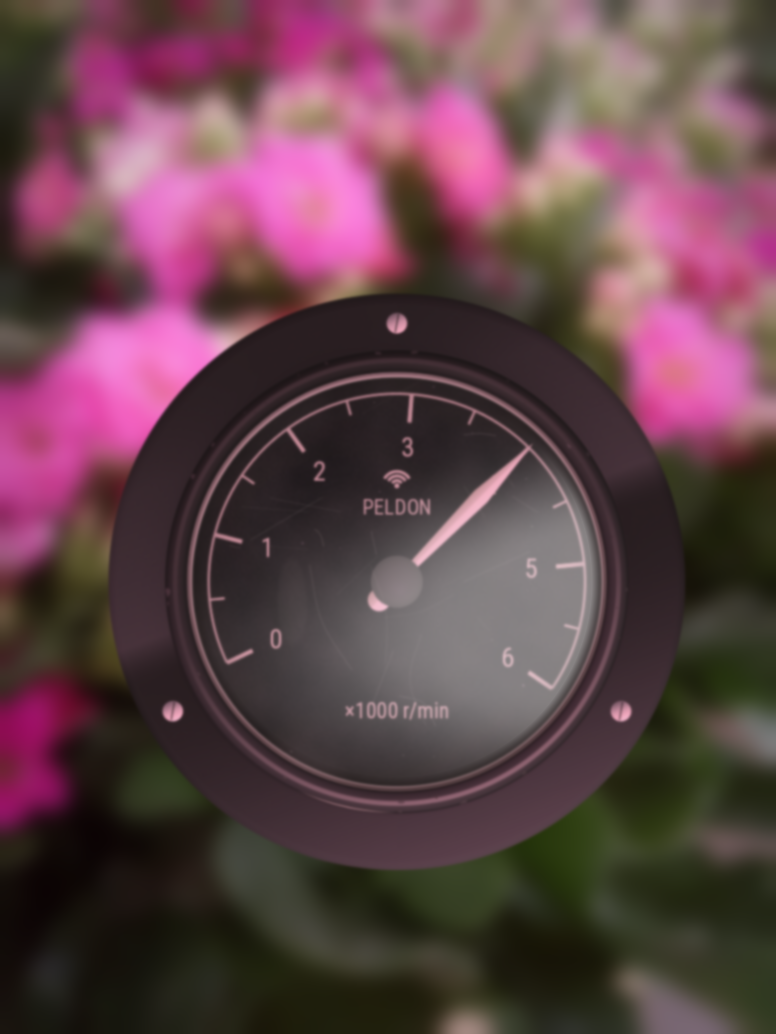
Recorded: 4000 rpm
